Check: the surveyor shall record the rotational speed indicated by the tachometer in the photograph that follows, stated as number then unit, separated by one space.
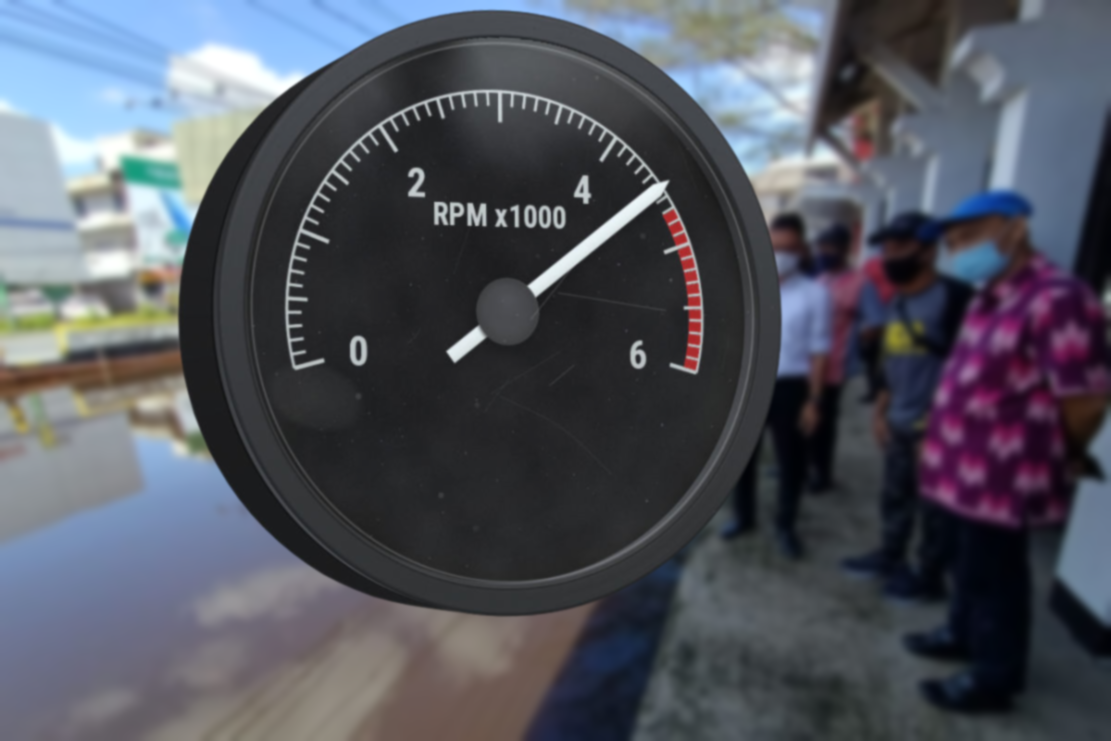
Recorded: 4500 rpm
